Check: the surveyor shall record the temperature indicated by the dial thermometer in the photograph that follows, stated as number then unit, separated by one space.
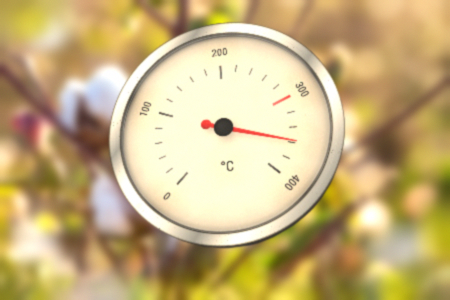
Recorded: 360 °C
